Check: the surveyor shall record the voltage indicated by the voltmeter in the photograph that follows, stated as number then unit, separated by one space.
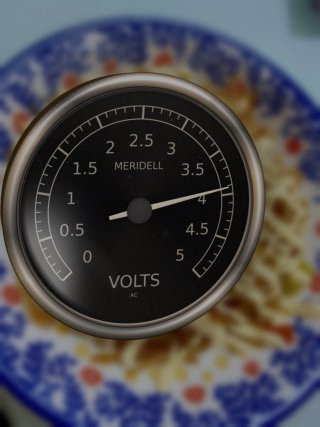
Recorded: 3.9 V
